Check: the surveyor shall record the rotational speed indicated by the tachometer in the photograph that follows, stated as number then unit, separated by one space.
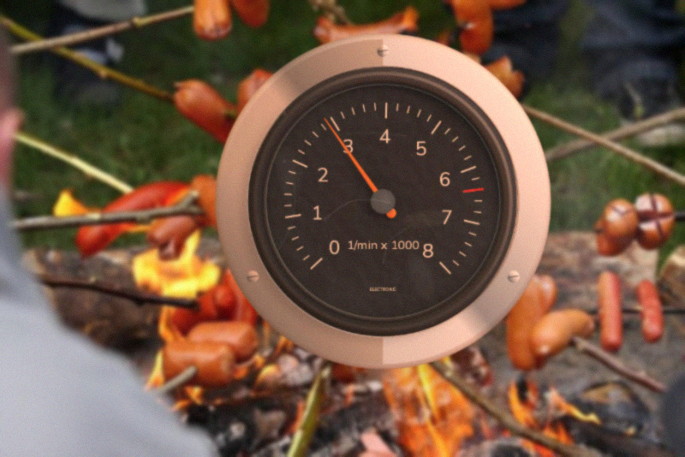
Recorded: 2900 rpm
